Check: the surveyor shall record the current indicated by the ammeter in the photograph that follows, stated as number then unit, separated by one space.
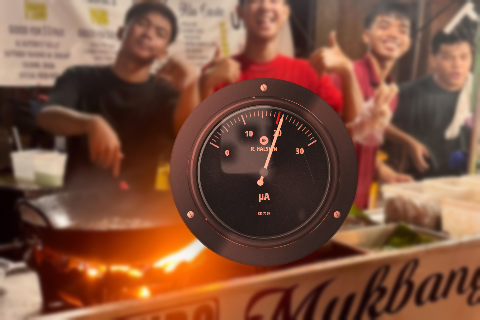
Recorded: 20 µA
